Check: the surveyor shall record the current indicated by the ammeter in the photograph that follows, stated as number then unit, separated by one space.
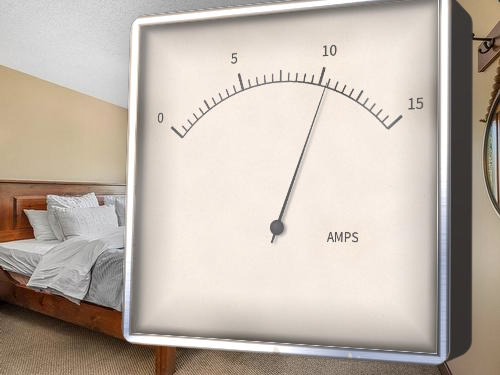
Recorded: 10.5 A
